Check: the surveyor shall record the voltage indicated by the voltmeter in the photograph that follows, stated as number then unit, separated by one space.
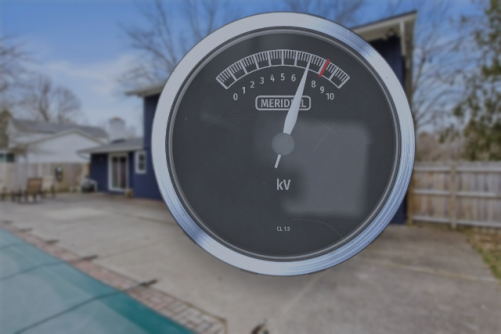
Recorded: 7 kV
